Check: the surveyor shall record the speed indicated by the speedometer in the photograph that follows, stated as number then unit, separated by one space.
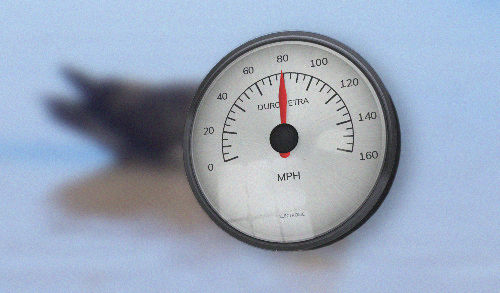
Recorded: 80 mph
